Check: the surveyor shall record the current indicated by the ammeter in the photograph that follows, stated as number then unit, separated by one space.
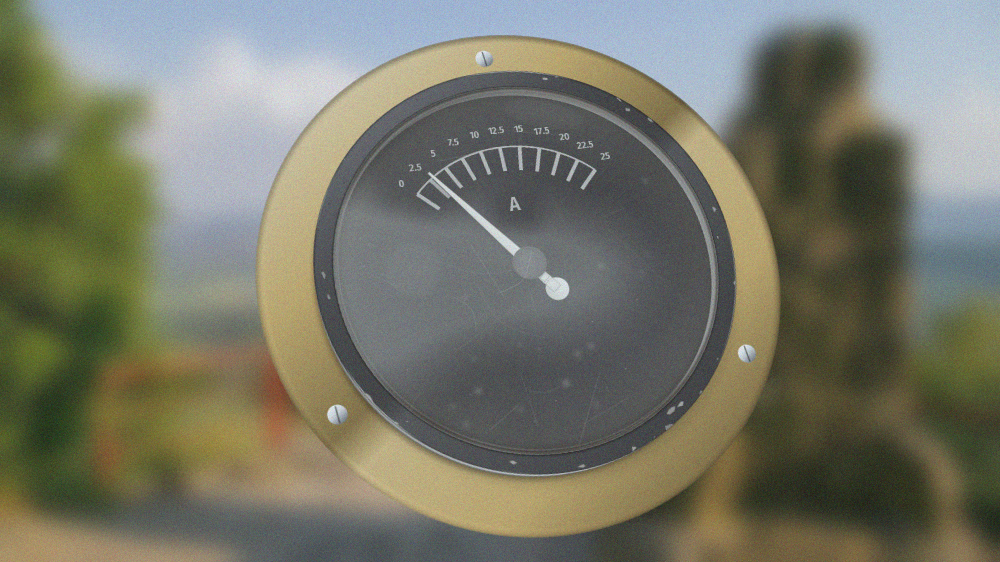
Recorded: 2.5 A
